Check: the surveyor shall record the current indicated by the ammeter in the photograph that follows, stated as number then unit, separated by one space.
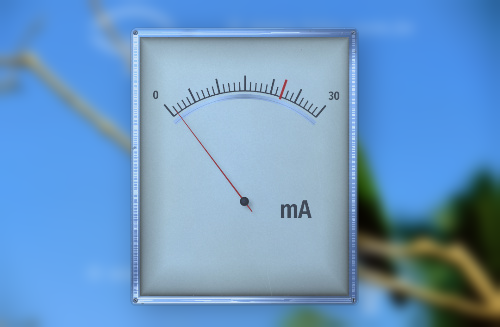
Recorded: 1 mA
